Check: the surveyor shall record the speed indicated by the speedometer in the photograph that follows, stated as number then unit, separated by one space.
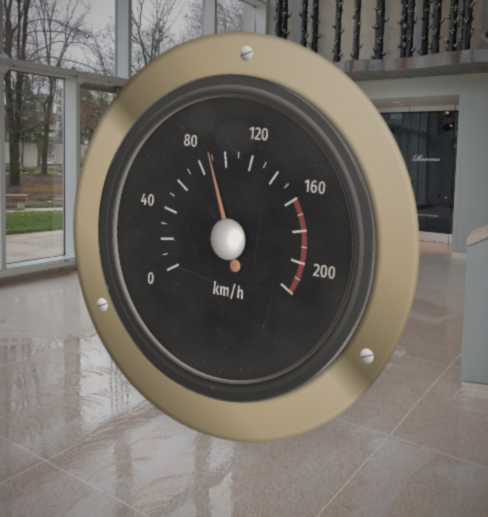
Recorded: 90 km/h
